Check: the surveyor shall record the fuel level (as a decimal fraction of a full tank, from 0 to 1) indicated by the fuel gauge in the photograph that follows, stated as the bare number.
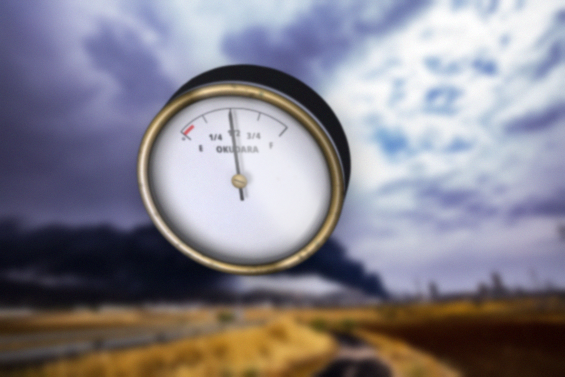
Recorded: 0.5
